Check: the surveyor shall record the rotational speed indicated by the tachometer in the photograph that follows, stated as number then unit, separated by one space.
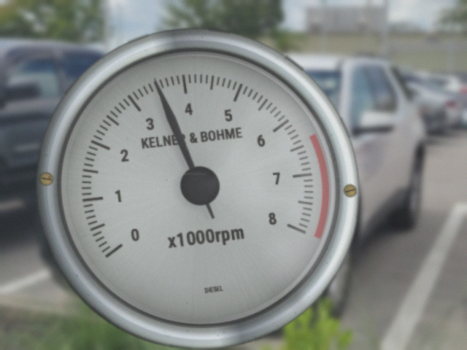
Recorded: 3500 rpm
